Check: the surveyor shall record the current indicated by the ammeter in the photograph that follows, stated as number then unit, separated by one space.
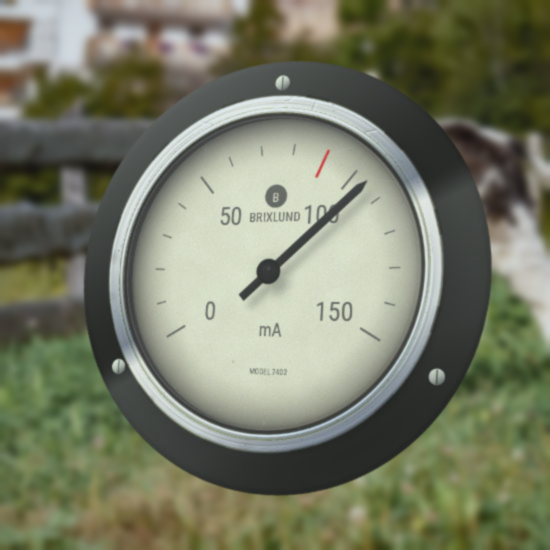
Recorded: 105 mA
